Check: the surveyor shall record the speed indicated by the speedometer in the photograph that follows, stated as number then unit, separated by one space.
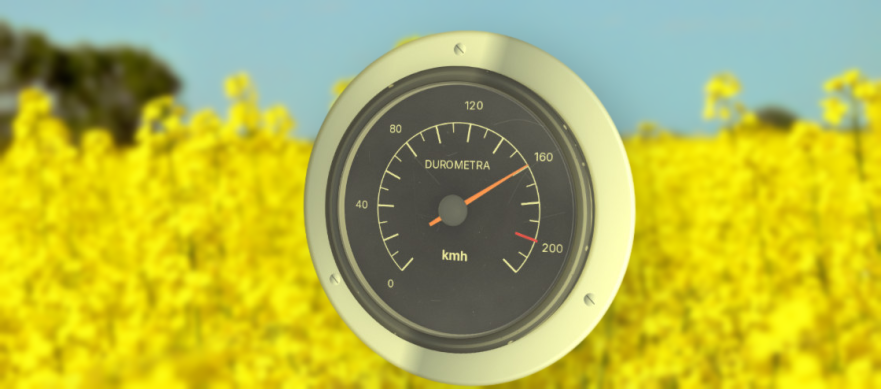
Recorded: 160 km/h
